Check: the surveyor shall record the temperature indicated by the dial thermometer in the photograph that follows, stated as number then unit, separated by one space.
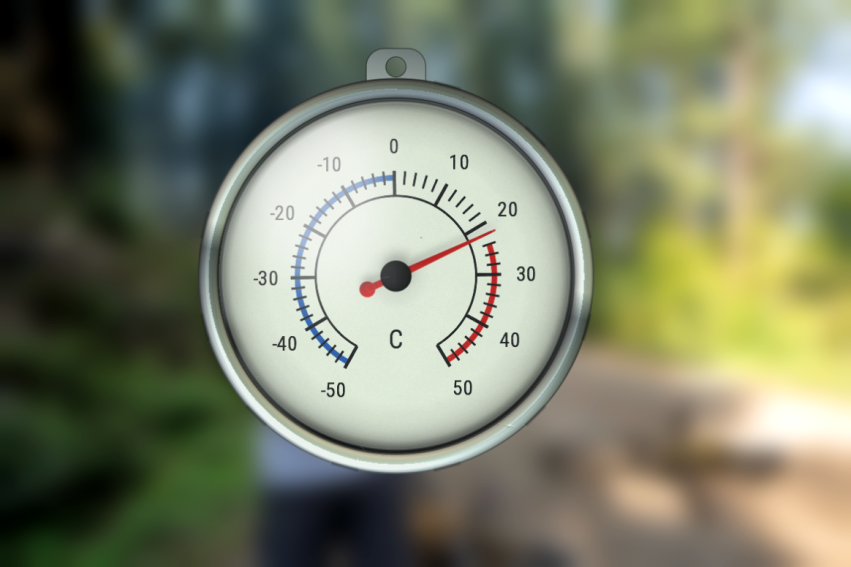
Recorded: 22 °C
